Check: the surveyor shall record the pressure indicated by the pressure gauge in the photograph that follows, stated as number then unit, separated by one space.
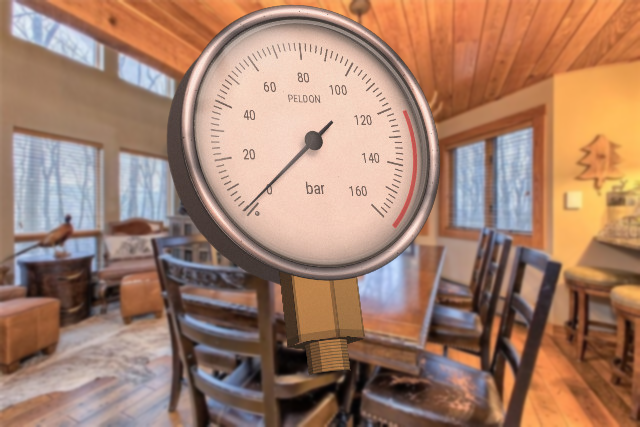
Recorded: 2 bar
